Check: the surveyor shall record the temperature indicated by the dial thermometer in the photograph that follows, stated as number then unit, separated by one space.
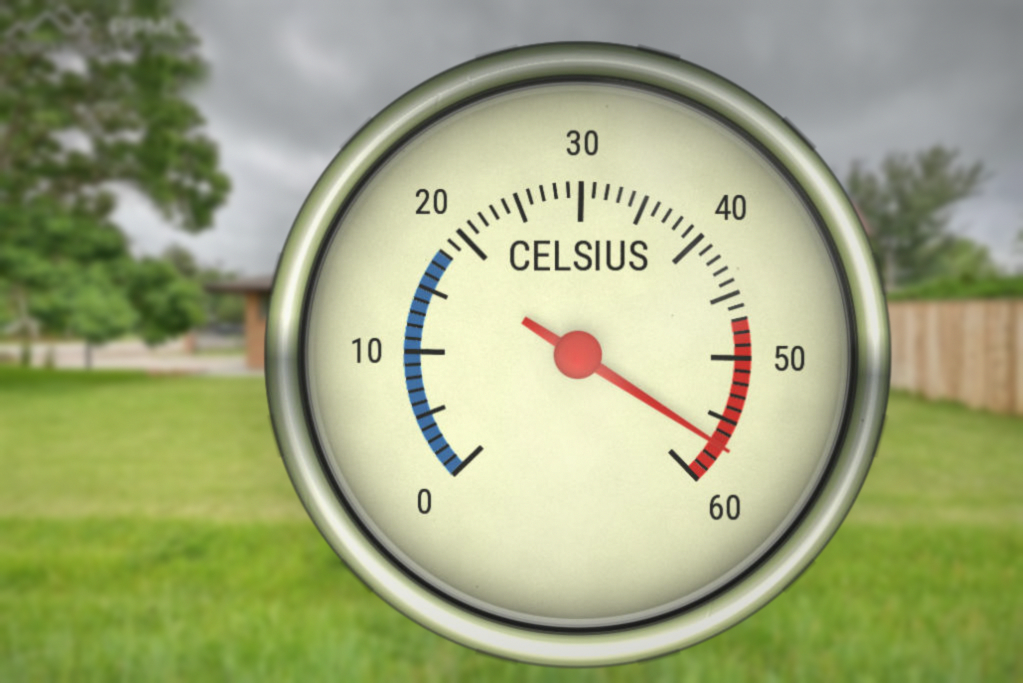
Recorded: 57 °C
